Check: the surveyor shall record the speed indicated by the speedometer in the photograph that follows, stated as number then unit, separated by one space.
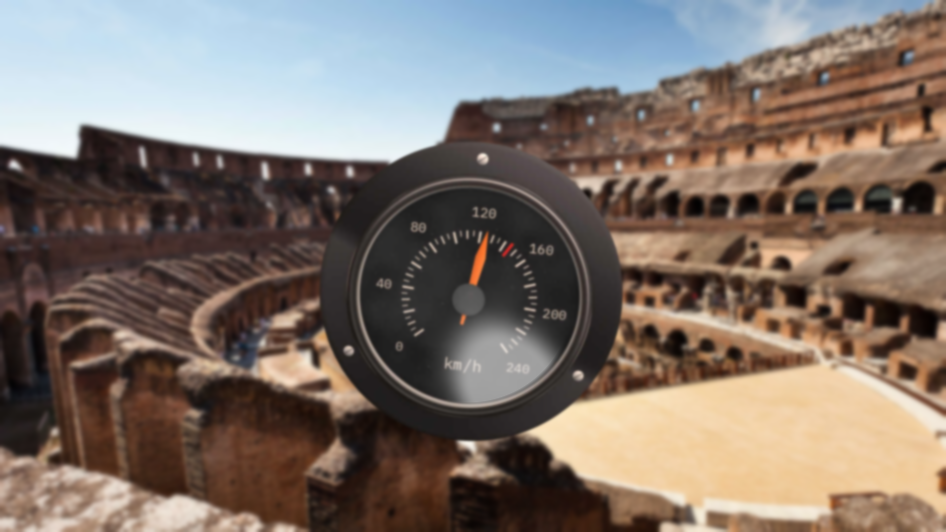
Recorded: 125 km/h
